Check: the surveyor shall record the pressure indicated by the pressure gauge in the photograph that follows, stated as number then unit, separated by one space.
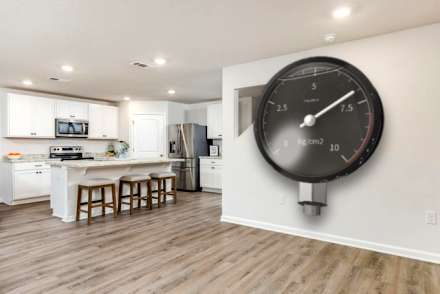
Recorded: 7 kg/cm²
